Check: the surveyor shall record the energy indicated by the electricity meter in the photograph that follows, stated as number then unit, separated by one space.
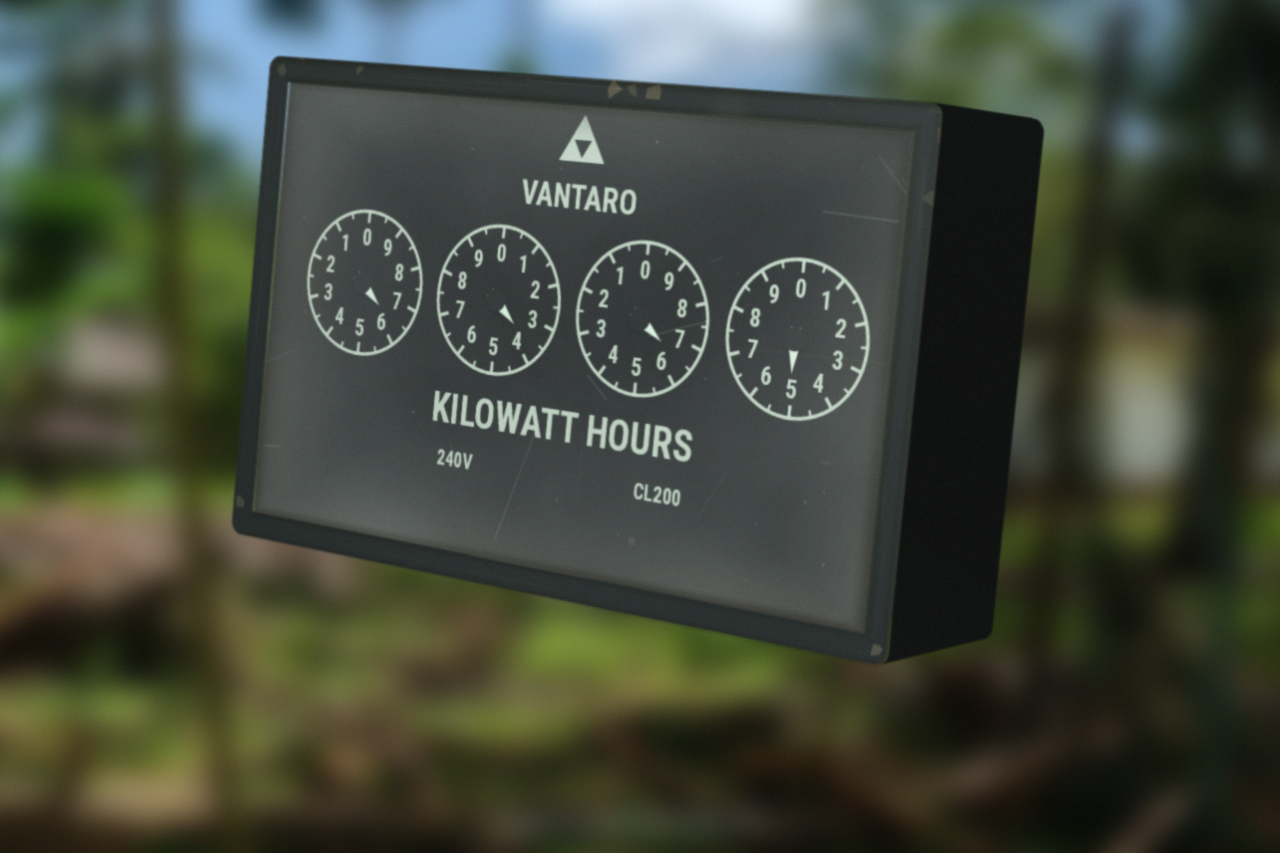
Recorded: 6365 kWh
